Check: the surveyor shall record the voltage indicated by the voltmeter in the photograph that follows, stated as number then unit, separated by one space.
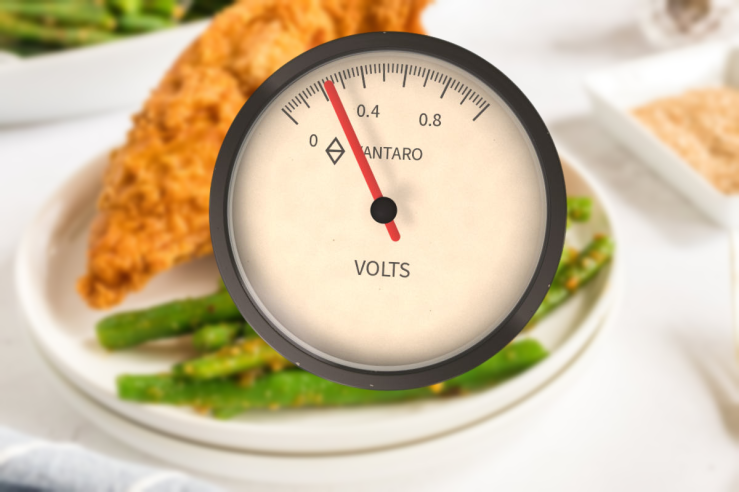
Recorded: 0.24 V
